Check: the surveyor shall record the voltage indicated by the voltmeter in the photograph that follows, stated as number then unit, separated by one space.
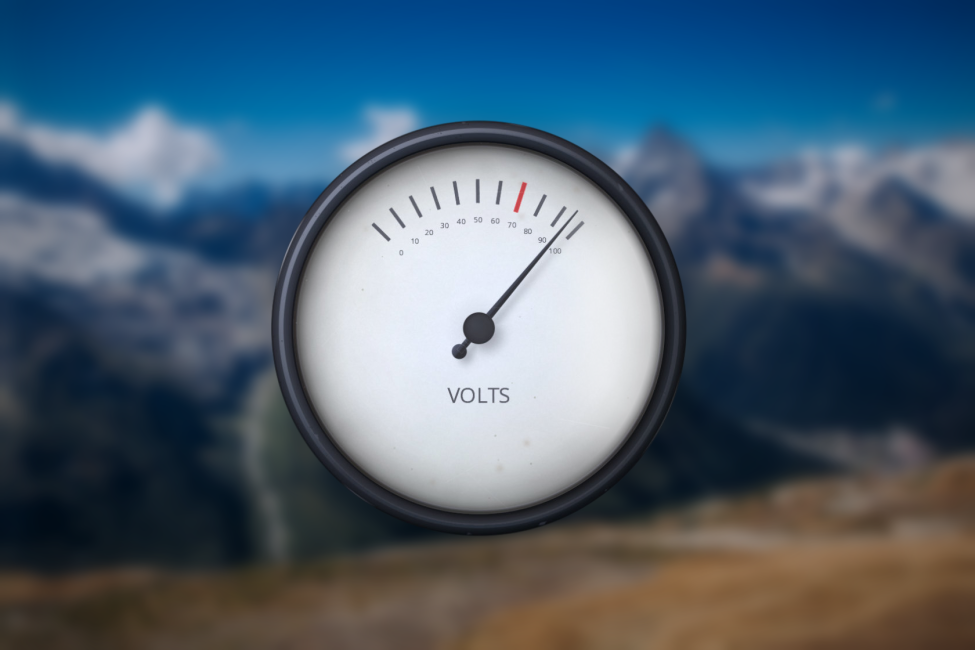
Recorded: 95 V
